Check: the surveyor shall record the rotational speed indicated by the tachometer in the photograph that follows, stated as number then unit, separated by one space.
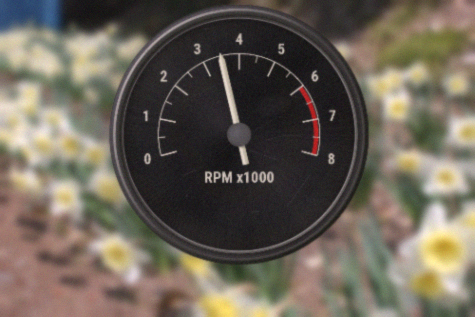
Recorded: 3500 rpm
